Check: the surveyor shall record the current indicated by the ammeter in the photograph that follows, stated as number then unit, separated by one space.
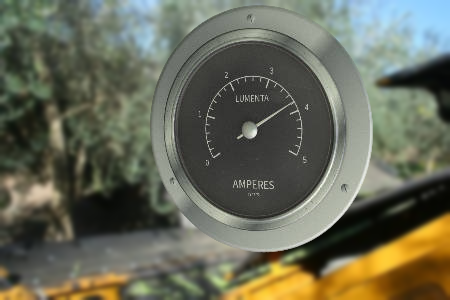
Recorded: 3.8 A
